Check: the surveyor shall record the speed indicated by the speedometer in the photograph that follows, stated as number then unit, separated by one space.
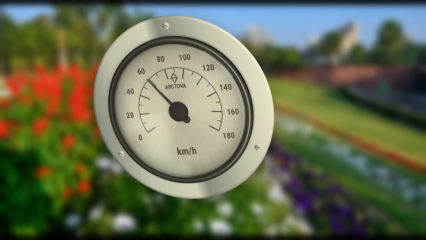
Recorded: 60 km/h
